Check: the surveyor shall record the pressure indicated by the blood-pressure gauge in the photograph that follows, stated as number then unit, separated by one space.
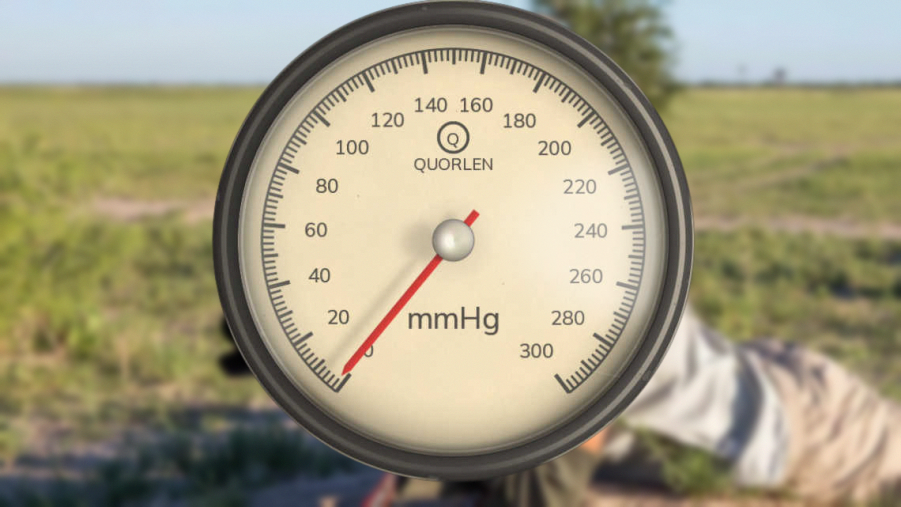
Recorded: 2 mmHg
